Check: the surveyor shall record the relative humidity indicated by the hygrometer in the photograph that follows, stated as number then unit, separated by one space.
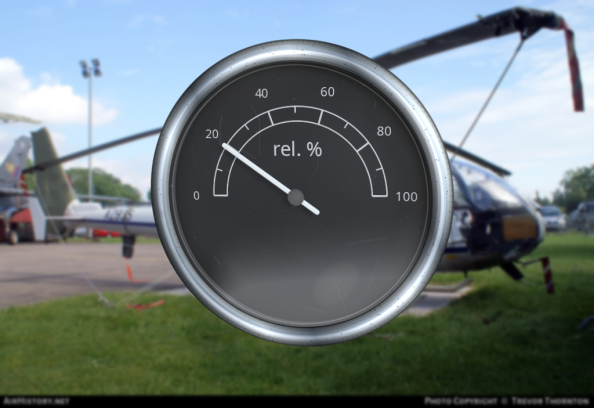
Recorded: 20 %
